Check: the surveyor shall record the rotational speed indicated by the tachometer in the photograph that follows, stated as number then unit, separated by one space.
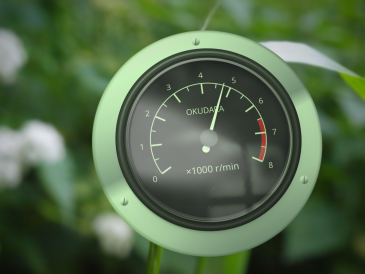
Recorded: 4750 rpm
